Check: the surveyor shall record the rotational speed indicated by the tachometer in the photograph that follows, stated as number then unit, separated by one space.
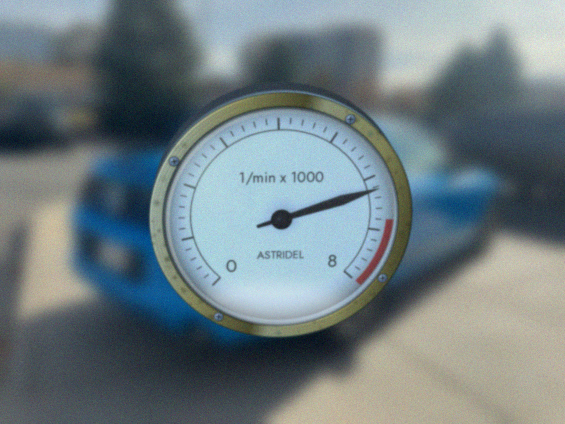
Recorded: 6200 rpm
